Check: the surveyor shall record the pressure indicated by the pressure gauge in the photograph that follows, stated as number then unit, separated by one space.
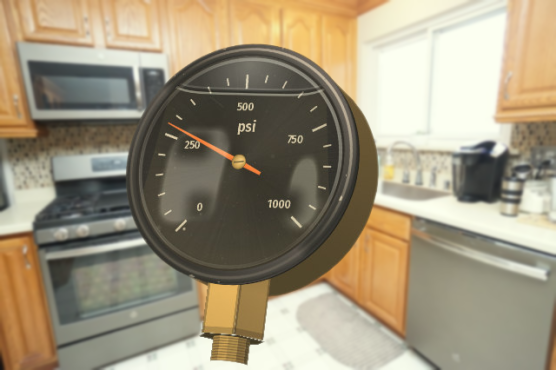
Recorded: 275 psi
